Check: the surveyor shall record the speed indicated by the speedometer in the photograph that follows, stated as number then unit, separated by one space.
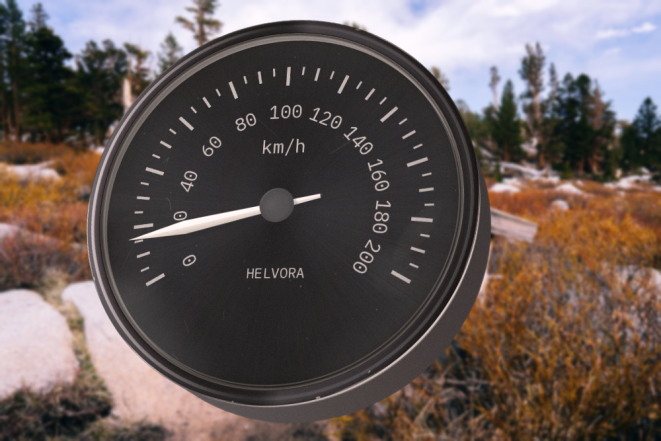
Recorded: 15 km/h
